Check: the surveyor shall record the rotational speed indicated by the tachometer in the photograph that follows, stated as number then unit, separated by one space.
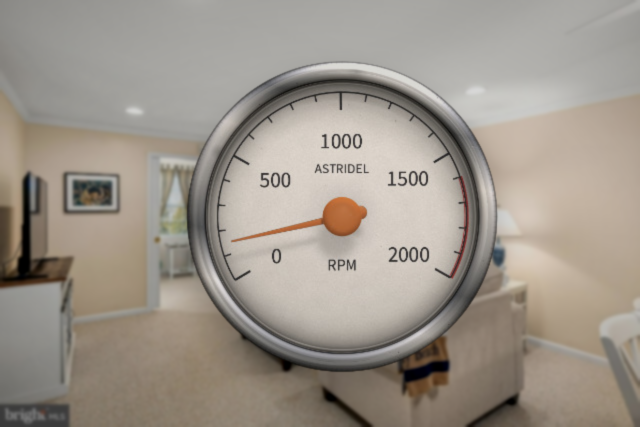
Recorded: 150 rpm
